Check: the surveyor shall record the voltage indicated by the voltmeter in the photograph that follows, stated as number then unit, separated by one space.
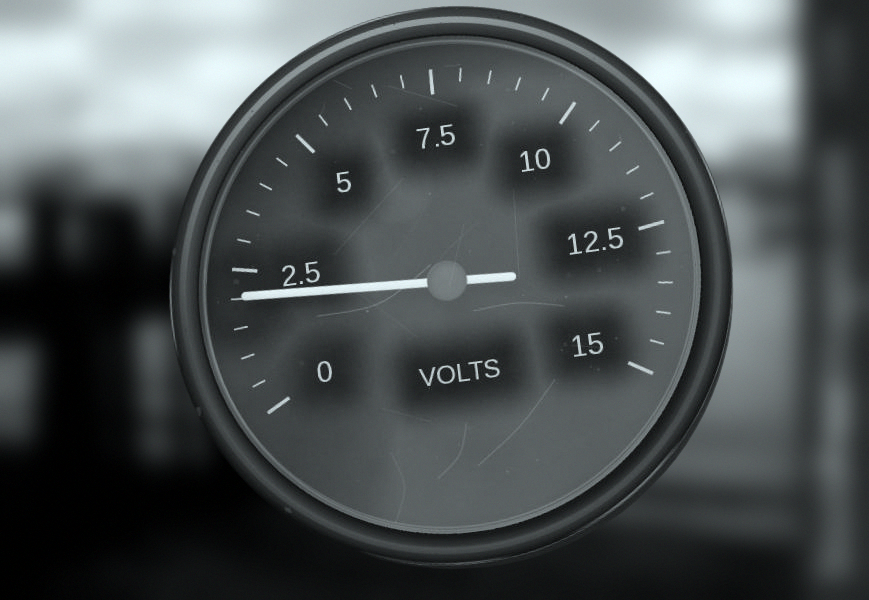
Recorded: 2 V
